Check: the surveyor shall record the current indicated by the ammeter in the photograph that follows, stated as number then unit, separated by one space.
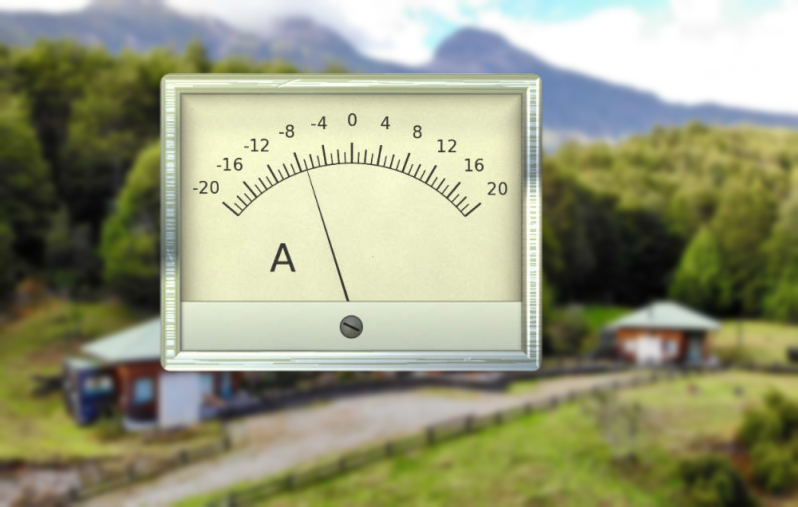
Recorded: -7 A
